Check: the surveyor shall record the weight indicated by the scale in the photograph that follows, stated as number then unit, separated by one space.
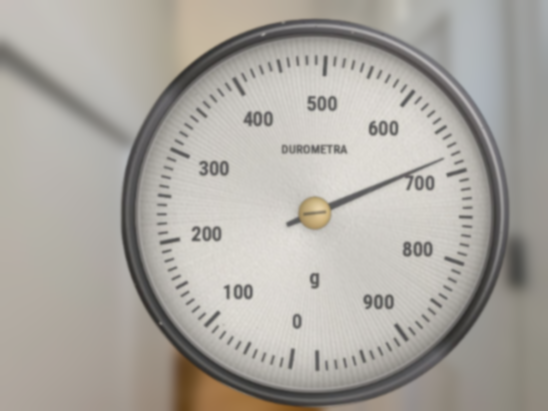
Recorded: 680 g
